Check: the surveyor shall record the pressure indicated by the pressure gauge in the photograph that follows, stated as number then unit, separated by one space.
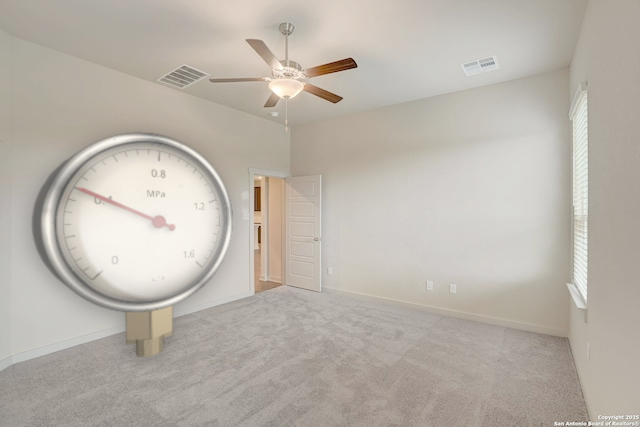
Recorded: 0.4 MPa
